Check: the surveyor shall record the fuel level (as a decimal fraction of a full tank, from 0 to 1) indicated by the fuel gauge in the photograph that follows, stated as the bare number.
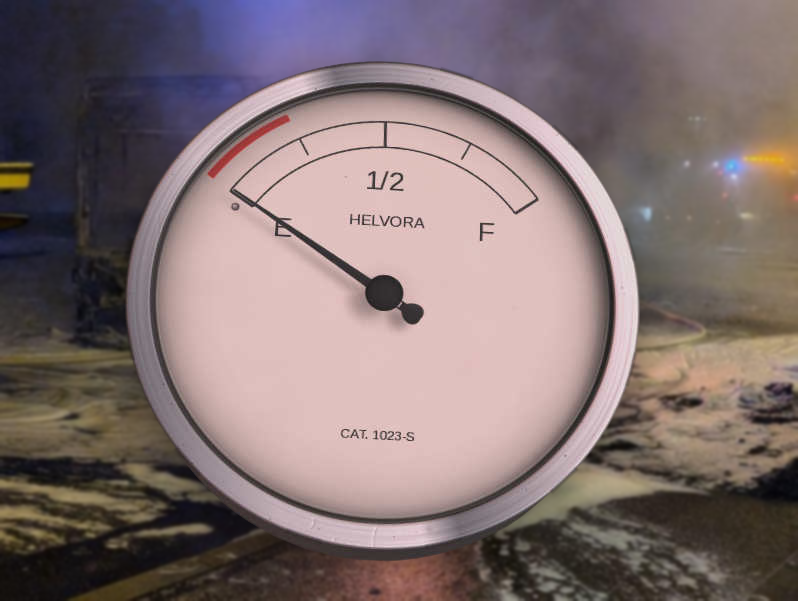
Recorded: 0
